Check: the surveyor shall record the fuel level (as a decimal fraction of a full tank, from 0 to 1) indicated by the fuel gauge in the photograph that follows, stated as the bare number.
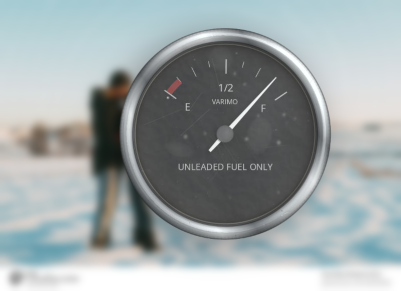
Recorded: 0.875
